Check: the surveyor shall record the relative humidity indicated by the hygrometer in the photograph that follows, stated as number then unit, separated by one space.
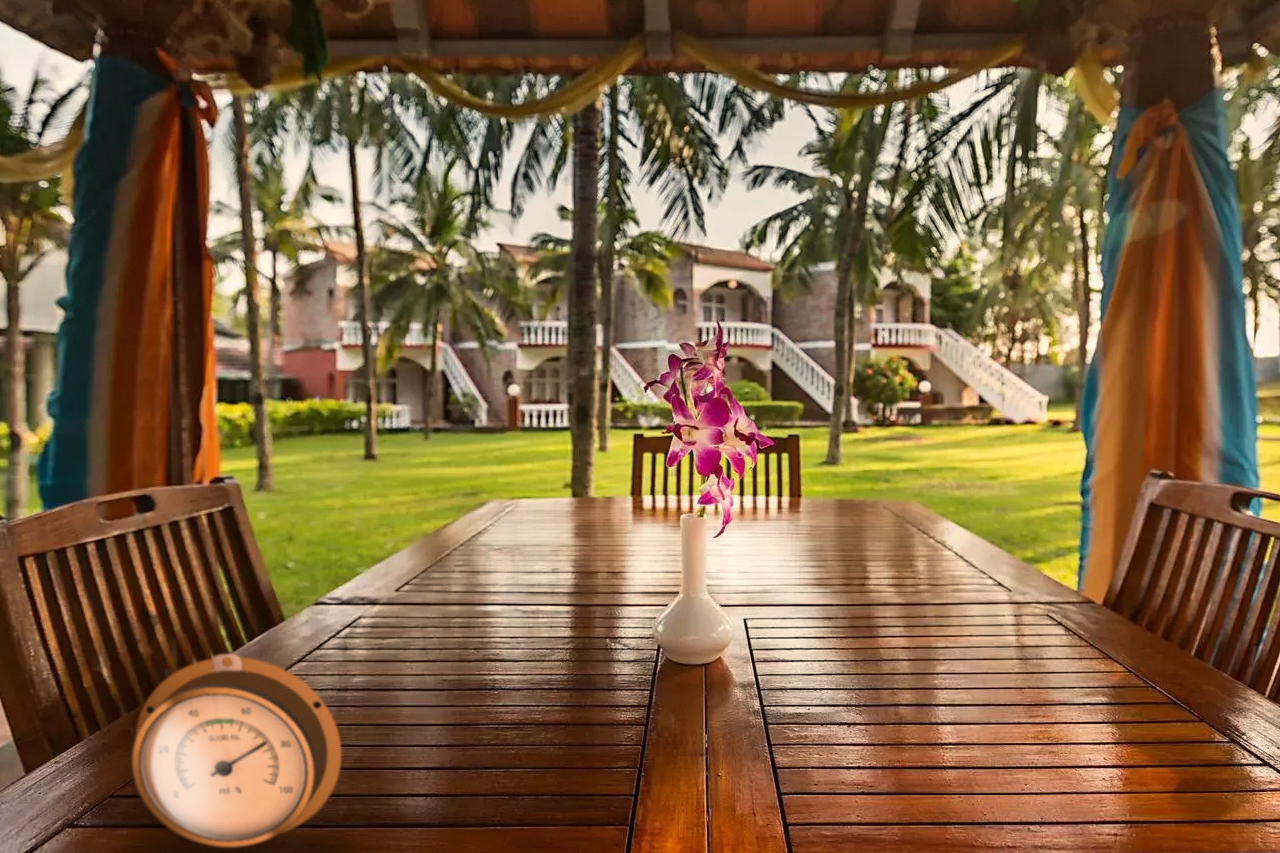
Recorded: 75 %
